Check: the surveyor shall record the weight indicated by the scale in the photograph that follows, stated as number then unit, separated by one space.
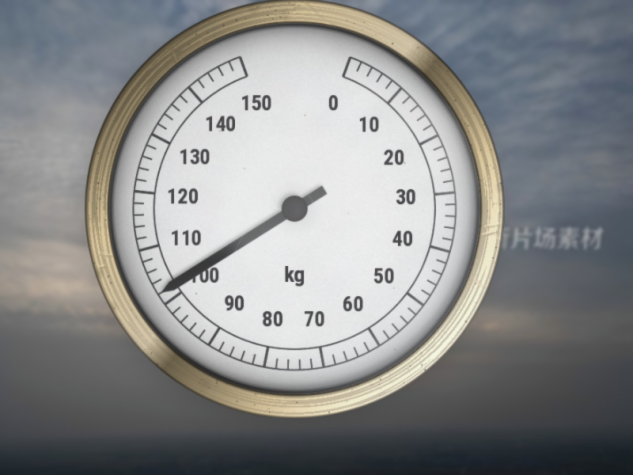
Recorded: 102 kg
